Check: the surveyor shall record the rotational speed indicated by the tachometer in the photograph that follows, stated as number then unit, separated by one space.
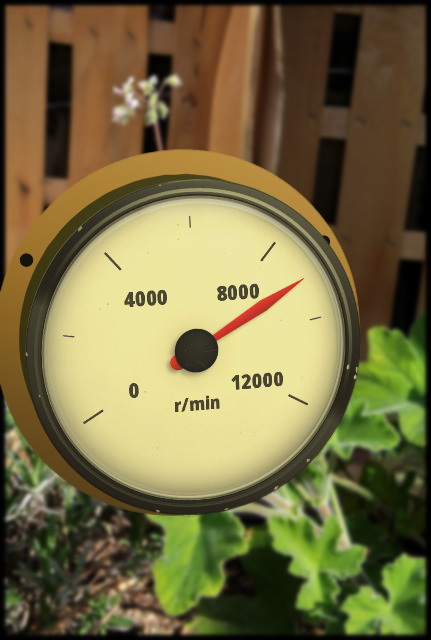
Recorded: 9000 rpm
